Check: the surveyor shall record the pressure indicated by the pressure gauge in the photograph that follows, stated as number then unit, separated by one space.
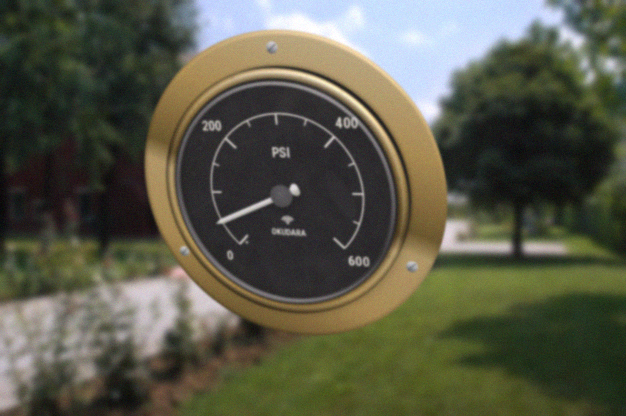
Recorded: 50 psi
